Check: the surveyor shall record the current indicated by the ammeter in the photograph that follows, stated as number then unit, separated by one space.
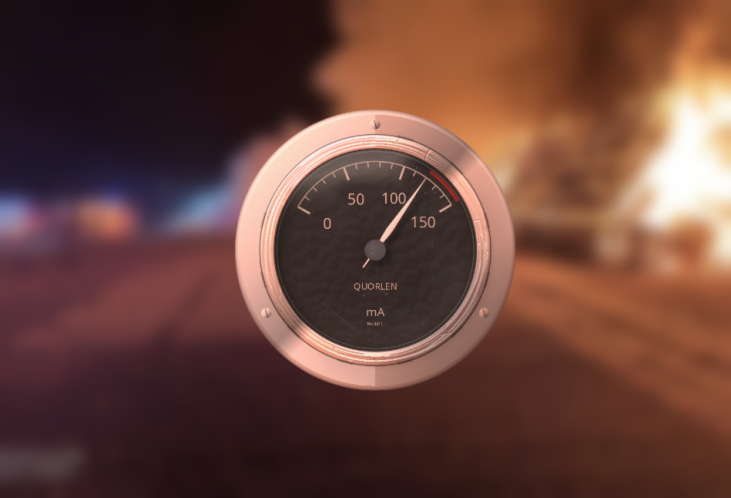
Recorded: 120 mA
